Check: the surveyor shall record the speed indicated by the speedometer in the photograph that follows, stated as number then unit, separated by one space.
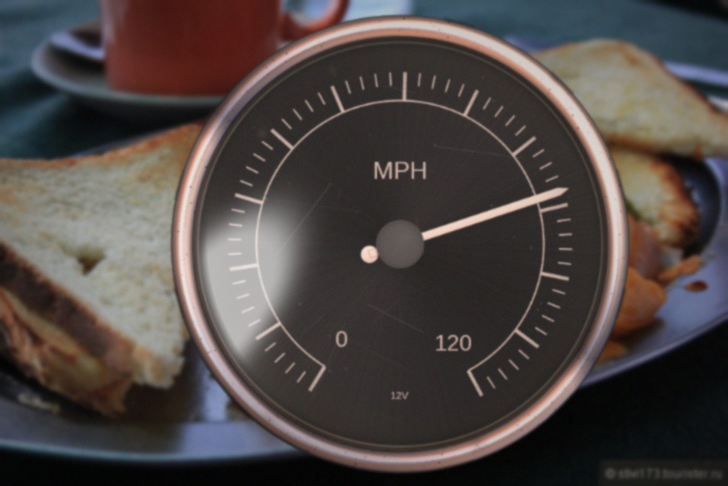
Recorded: 88 mph
